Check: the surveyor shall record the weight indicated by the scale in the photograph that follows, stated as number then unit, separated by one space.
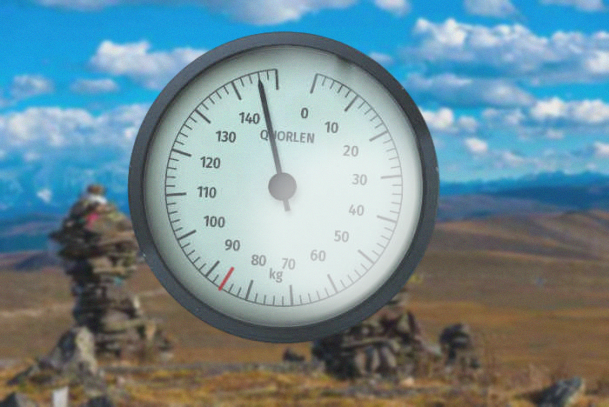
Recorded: 146 kg
